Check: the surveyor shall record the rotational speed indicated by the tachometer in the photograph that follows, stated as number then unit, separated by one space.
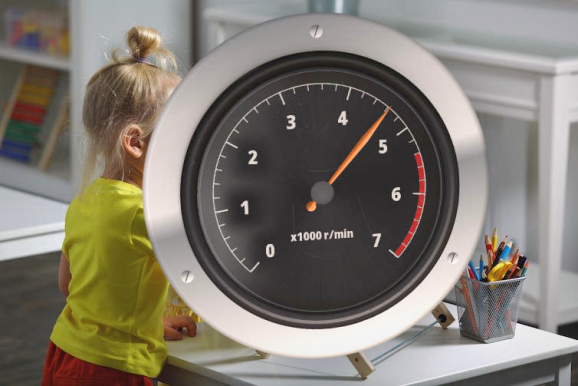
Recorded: 4600 rpm
